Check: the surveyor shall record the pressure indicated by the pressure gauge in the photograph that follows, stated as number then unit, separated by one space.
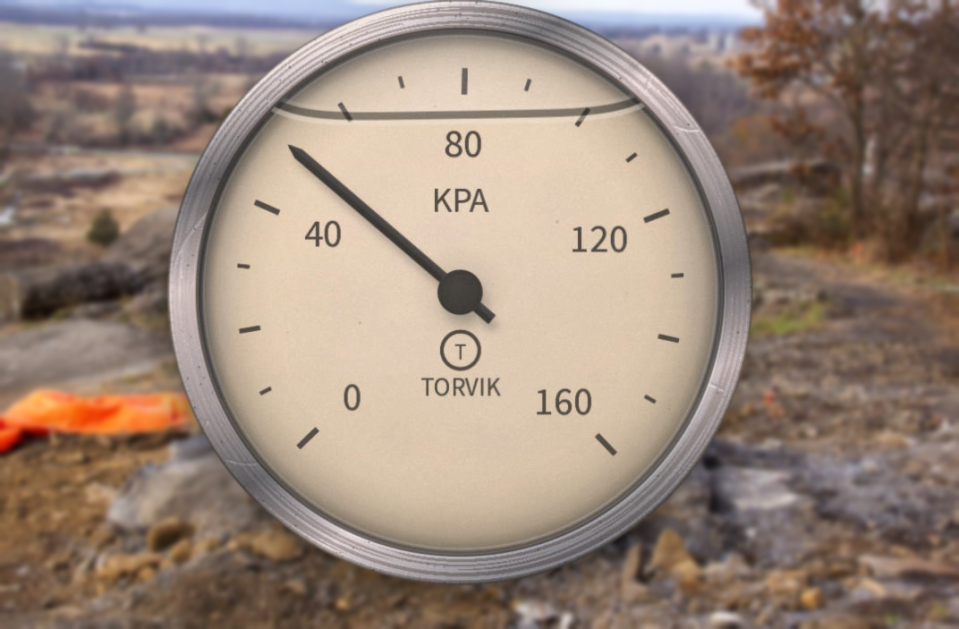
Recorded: 50 kPa
